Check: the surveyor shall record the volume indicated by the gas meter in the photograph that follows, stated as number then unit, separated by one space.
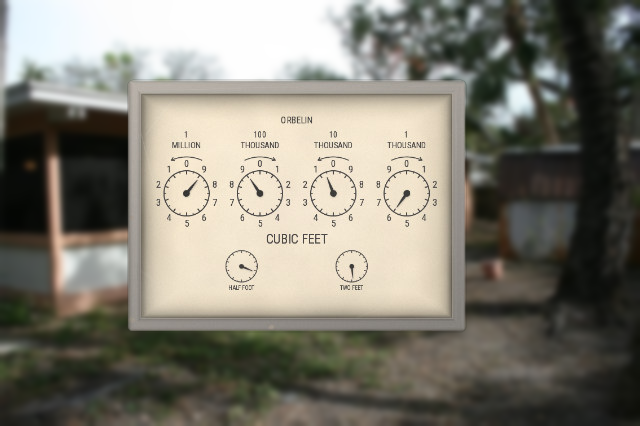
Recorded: 890600 ft³
